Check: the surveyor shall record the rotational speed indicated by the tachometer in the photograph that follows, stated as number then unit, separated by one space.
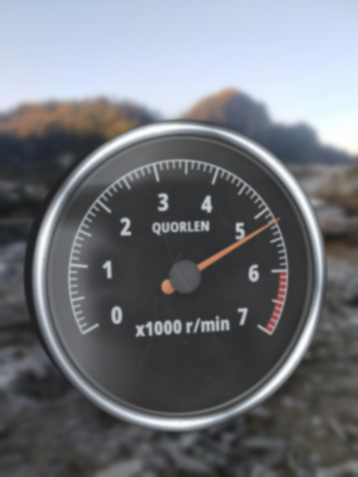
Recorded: 5200 rpm
